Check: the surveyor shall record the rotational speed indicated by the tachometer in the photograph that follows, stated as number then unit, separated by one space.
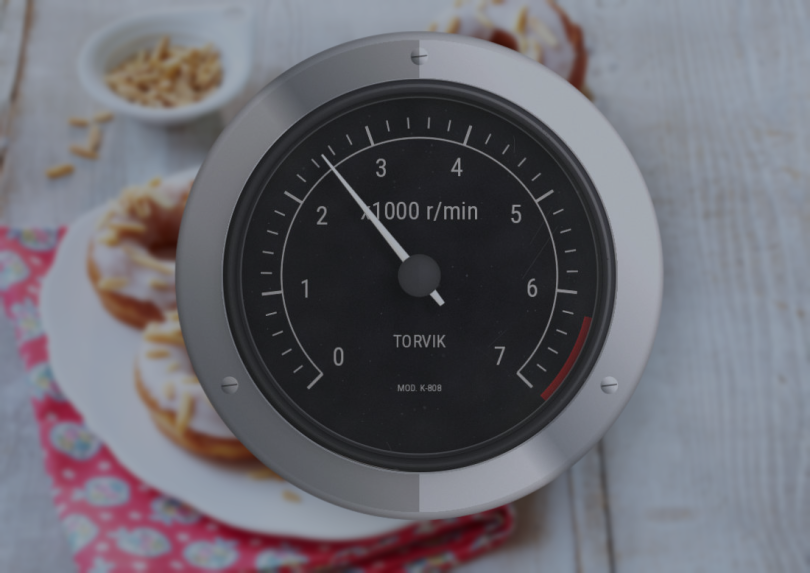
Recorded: 2500 rpm
